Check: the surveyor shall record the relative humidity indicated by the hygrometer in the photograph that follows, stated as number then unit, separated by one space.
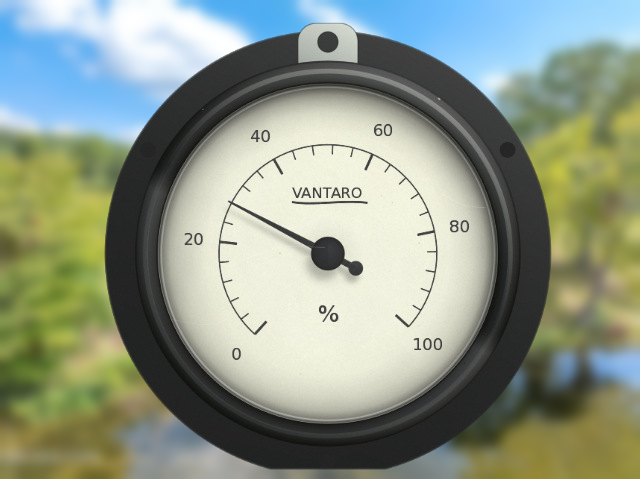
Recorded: 28 %
